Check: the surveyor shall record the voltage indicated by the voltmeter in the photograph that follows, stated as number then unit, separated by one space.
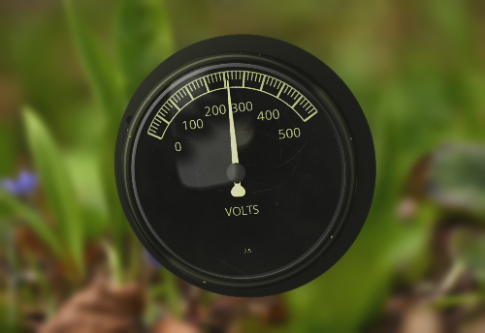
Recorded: 260 V
